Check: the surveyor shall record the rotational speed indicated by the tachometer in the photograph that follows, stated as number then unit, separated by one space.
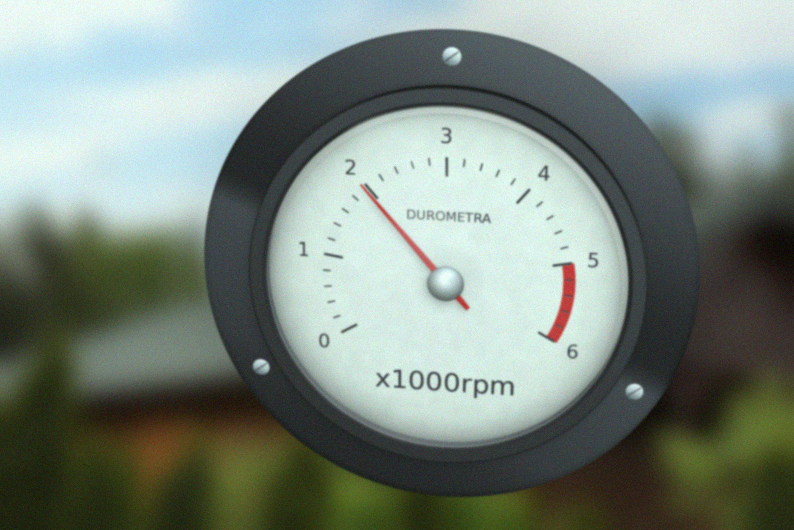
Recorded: 2000 rpm
